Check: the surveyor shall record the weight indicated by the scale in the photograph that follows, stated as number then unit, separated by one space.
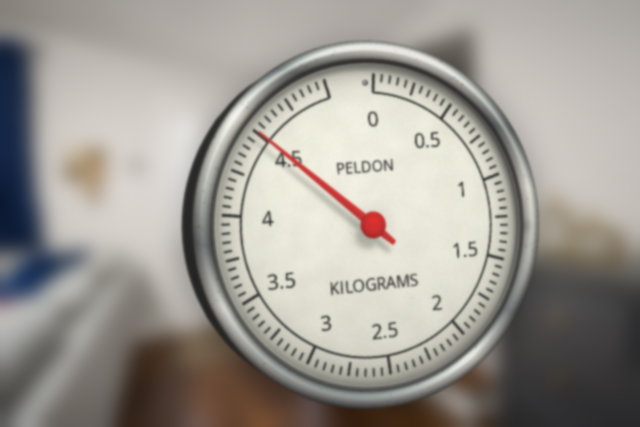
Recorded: 4.5 kg
